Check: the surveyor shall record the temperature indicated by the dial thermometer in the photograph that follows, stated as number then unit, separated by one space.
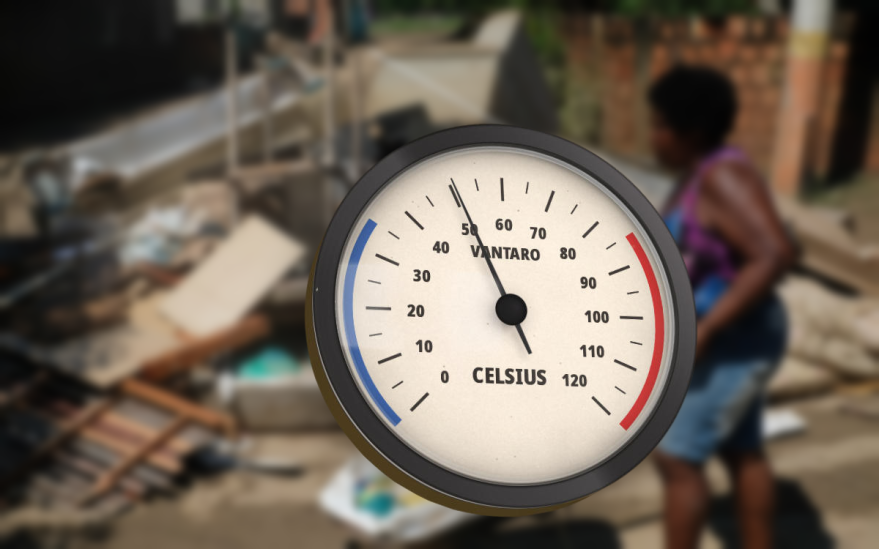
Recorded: 50 °C
